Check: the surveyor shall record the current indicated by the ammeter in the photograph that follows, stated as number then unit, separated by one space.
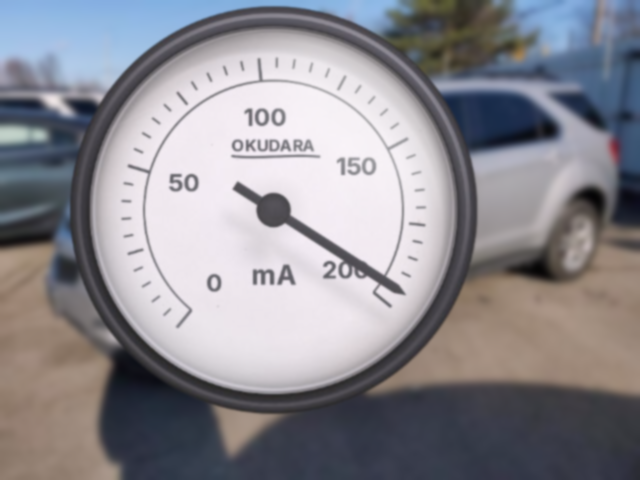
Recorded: 195 mA
